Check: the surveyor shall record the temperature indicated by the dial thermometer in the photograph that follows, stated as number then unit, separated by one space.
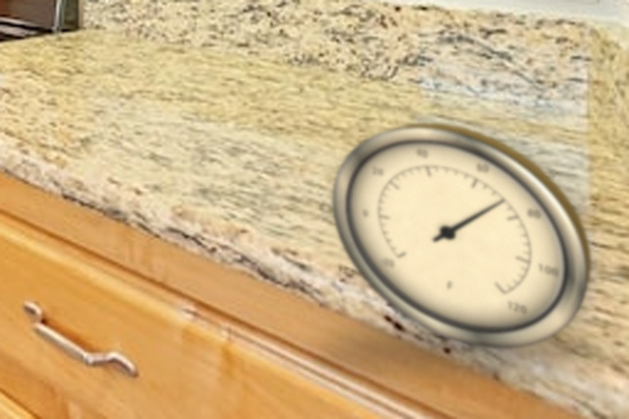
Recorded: 72 °F
